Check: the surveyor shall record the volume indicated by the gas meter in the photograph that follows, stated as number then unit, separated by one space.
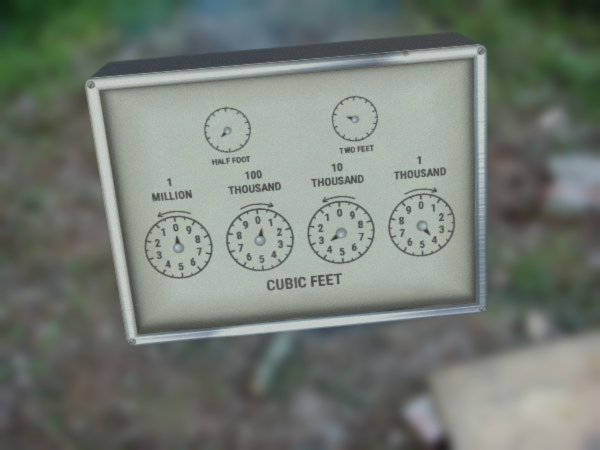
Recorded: 3400 ft³
